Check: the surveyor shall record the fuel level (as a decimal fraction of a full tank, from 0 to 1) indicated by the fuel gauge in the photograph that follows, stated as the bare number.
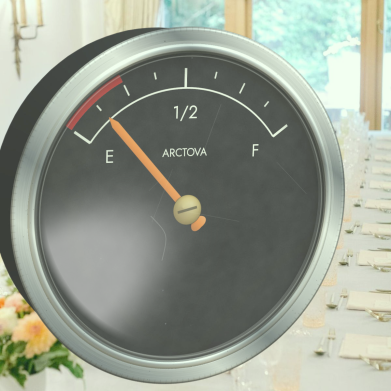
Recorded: 0.125
